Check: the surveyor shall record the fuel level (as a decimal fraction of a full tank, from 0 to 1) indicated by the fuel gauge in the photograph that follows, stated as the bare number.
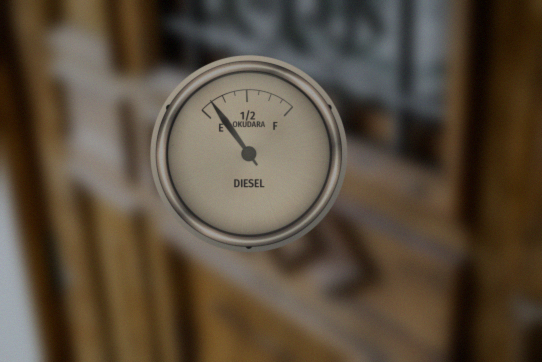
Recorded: 0.125
